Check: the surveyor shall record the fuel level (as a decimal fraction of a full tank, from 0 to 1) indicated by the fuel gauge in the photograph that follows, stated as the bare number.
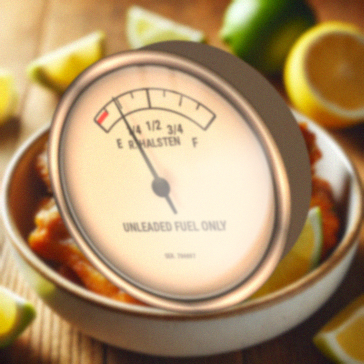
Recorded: 0.25
